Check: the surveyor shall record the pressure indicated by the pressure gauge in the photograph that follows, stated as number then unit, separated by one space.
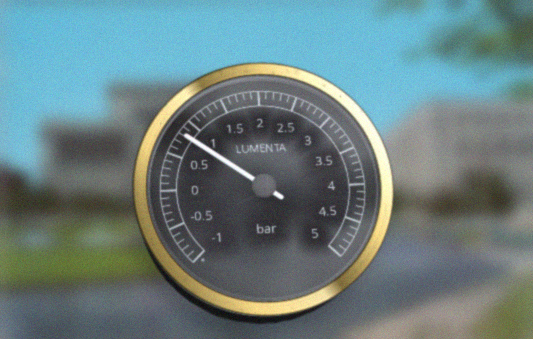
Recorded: 0.8 bar
